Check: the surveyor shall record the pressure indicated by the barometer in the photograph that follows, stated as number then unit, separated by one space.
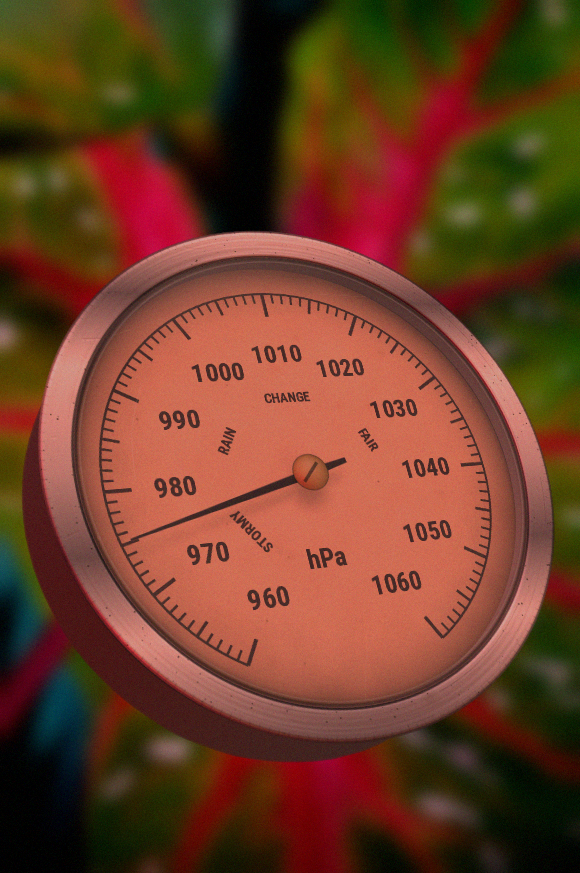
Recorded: 975 hPa
